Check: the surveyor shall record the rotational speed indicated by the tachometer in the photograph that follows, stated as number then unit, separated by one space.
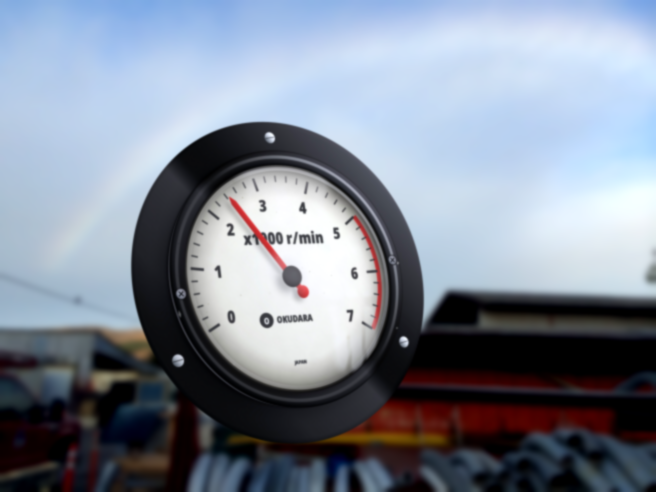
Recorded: 2400 rpm
